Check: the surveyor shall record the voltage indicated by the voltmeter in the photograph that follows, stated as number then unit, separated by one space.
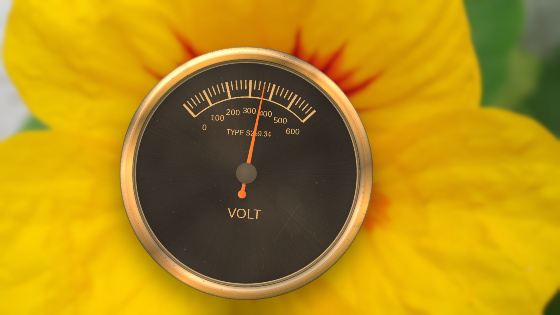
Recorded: 360 V
